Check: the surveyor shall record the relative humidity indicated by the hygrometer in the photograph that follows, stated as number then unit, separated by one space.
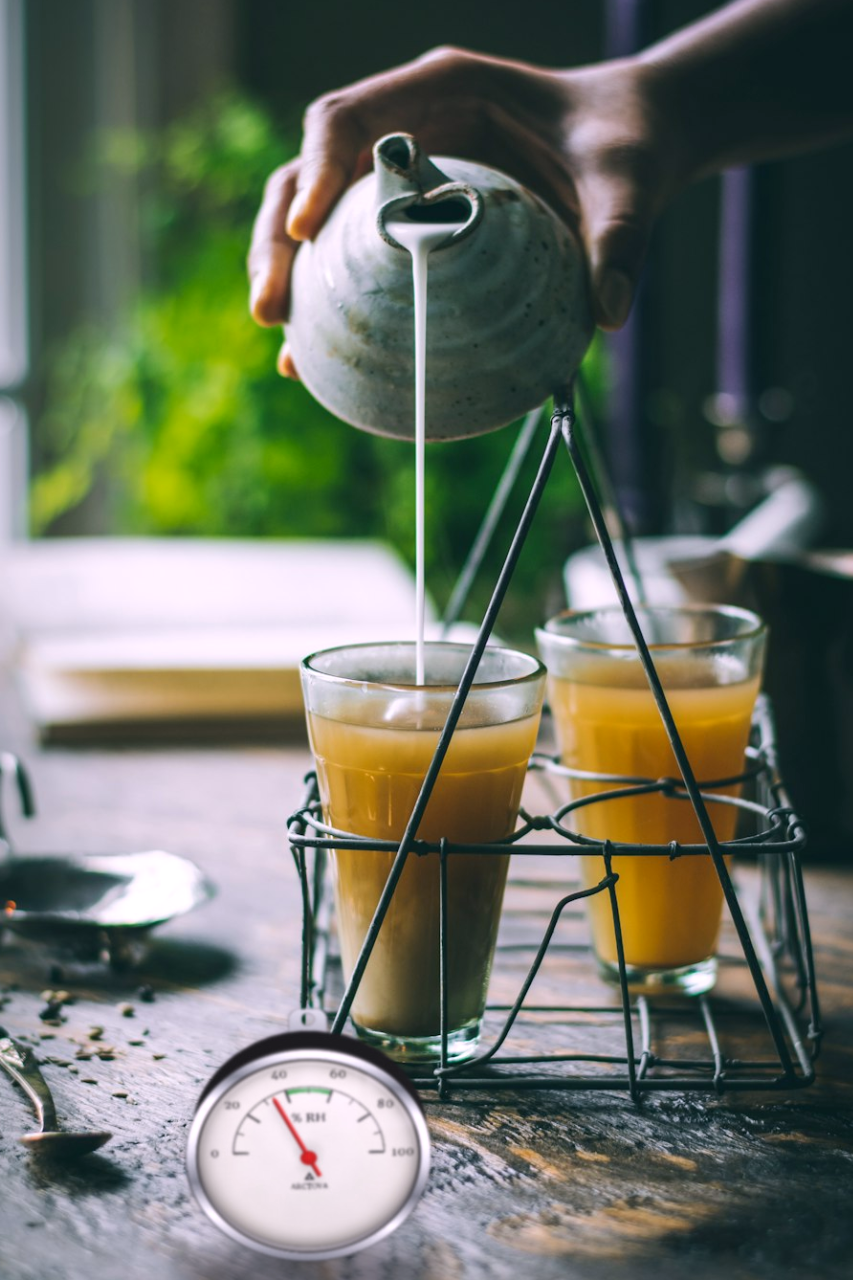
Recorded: 35 %
